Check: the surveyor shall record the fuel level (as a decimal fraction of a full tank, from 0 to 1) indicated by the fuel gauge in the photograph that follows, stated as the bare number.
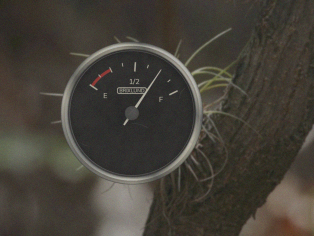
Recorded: 0.75
